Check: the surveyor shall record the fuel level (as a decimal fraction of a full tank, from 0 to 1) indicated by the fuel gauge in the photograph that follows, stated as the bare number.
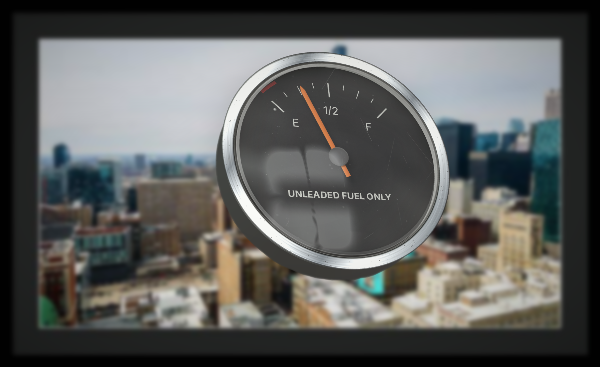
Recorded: 0.25
